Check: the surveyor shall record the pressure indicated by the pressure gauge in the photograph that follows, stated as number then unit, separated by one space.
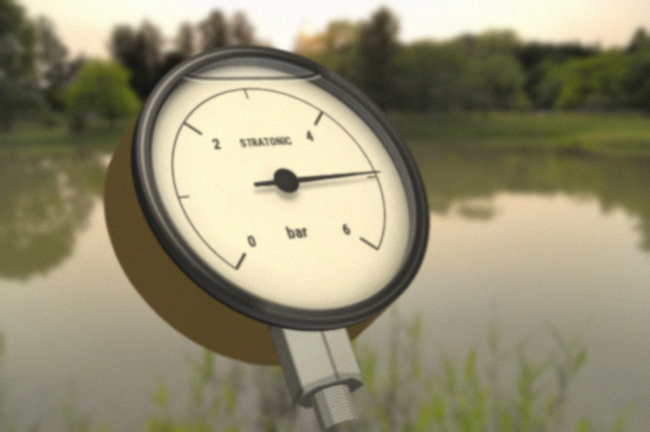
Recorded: 5 bar
